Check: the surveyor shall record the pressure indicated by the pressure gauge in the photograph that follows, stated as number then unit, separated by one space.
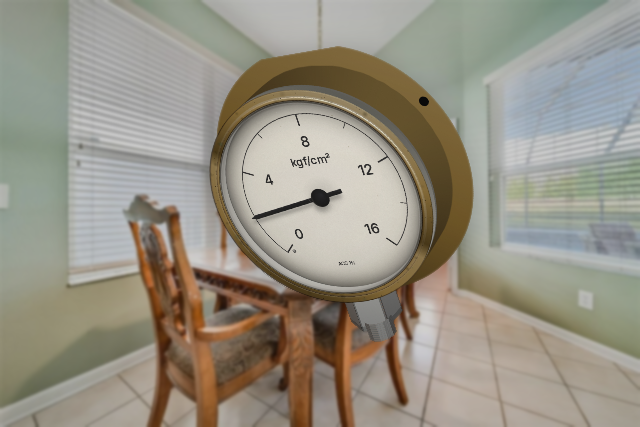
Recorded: 2 kg/cm²
